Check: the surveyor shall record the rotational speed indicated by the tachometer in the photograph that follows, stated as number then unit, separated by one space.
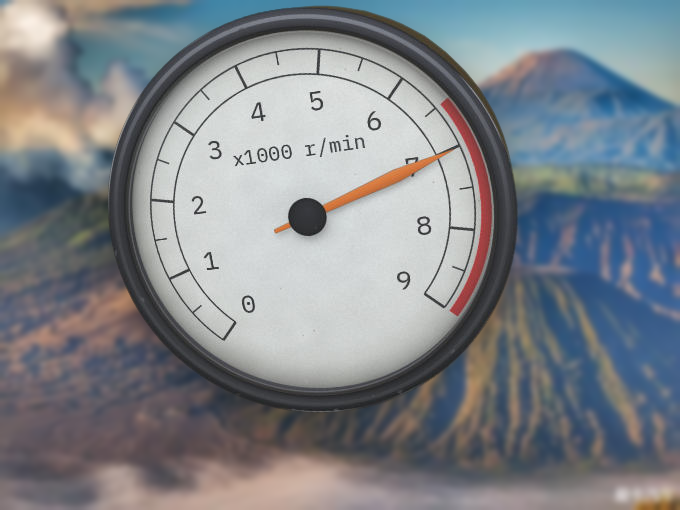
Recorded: 7000 rpm
